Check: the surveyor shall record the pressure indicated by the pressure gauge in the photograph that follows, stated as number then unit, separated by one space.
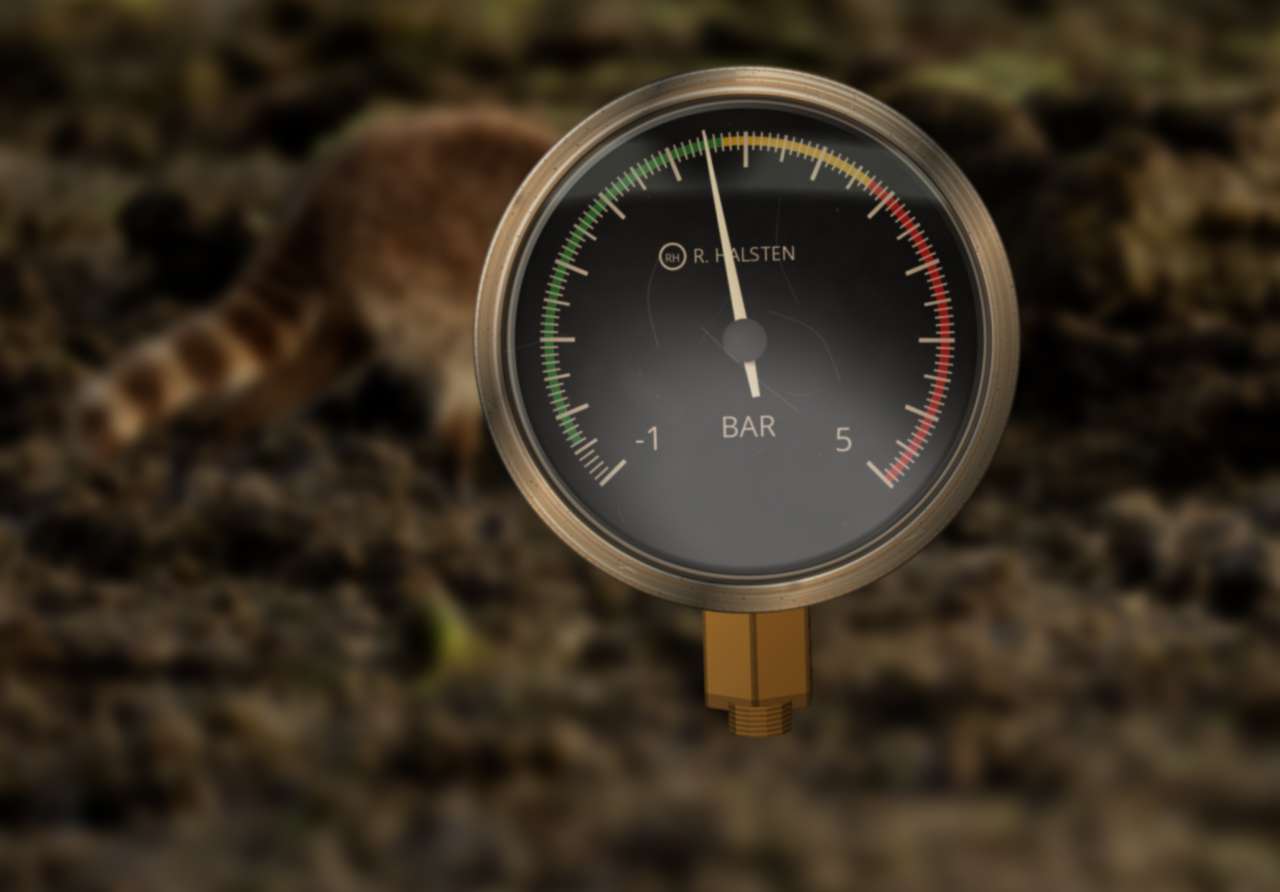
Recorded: 1.75 bar
